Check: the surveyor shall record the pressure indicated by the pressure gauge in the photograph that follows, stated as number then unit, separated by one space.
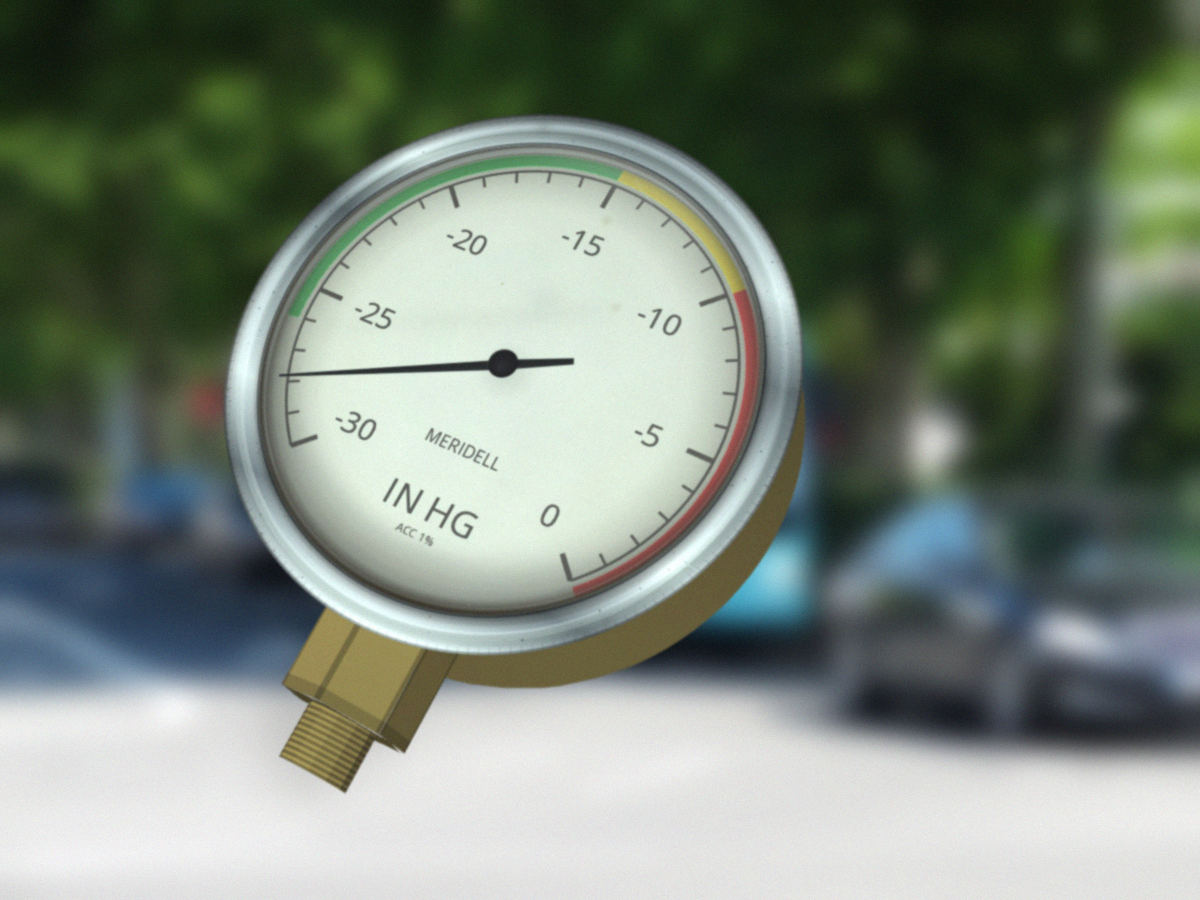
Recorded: -28 inHg
